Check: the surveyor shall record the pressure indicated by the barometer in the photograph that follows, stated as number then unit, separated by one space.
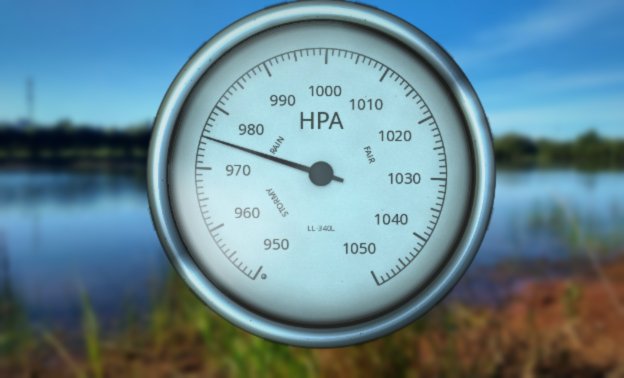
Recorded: 975 hPa
